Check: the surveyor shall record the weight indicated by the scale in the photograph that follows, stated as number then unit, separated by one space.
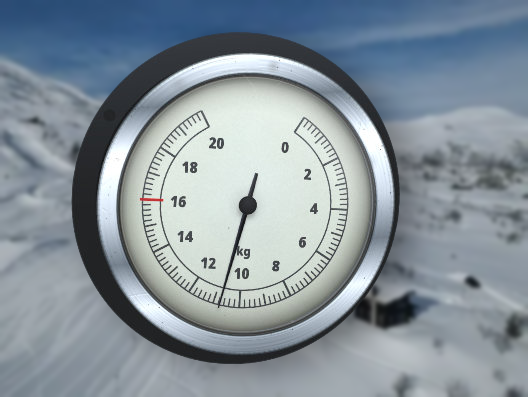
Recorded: 10.8 kg
